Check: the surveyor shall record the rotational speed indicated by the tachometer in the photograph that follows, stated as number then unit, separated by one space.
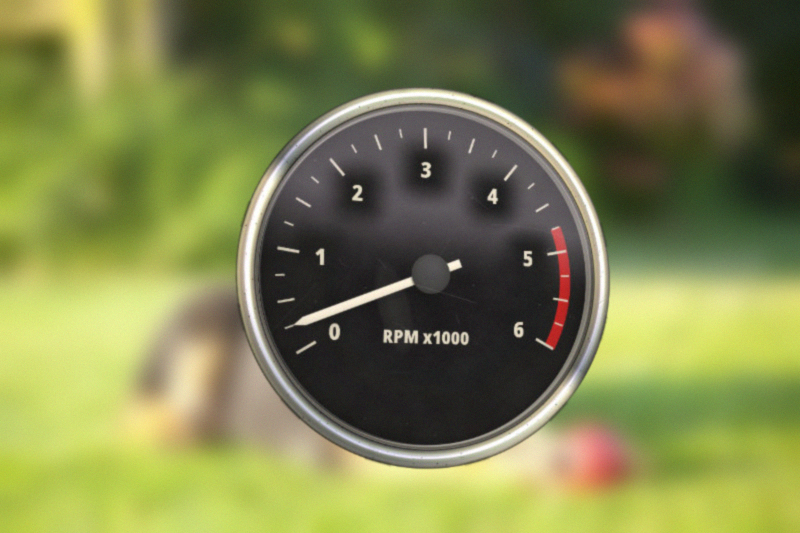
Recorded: 250 rpm
